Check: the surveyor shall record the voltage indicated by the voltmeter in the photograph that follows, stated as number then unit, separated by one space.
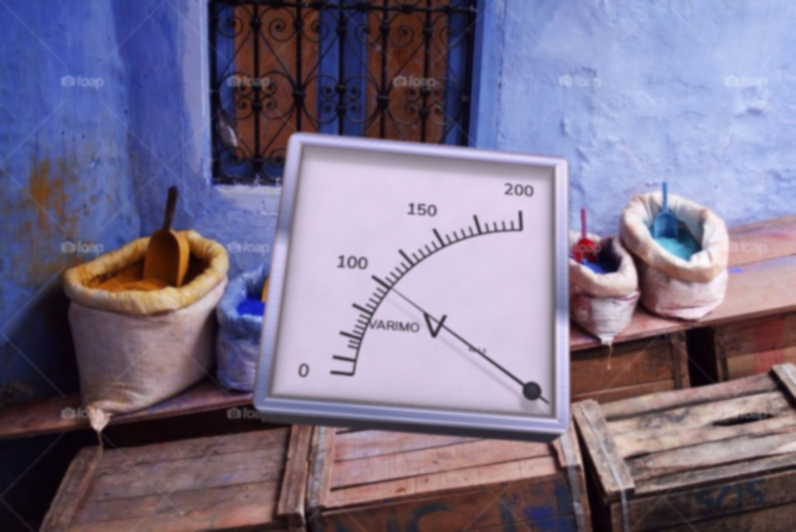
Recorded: 100 V
